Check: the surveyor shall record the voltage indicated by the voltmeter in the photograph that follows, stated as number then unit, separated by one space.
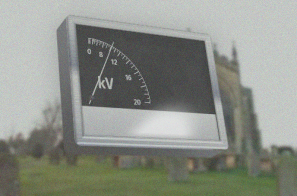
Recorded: 10 kV
